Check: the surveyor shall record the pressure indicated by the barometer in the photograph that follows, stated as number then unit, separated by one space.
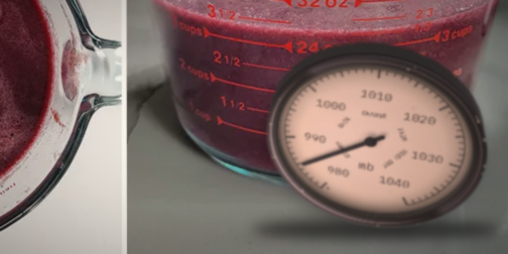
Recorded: 985 mbar
